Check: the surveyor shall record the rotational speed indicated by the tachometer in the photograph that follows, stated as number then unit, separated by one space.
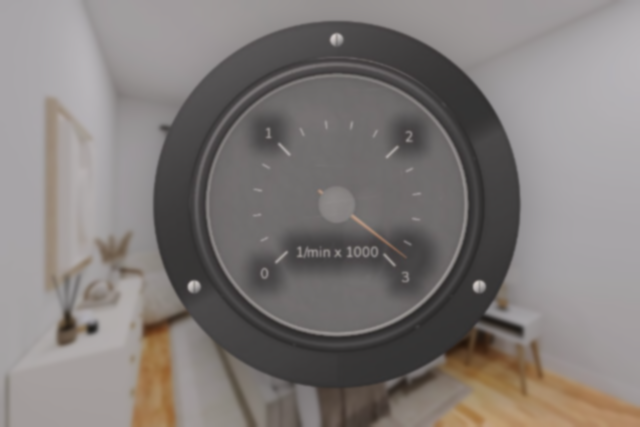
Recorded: 2900 rpm
